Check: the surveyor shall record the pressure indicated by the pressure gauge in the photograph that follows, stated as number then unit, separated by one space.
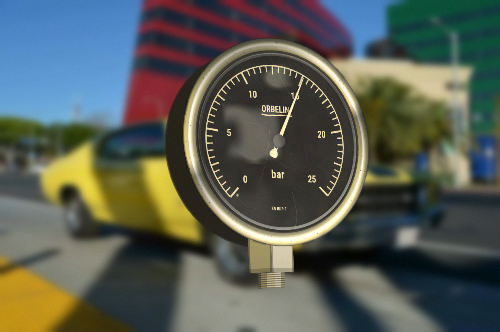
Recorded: 15 bar
